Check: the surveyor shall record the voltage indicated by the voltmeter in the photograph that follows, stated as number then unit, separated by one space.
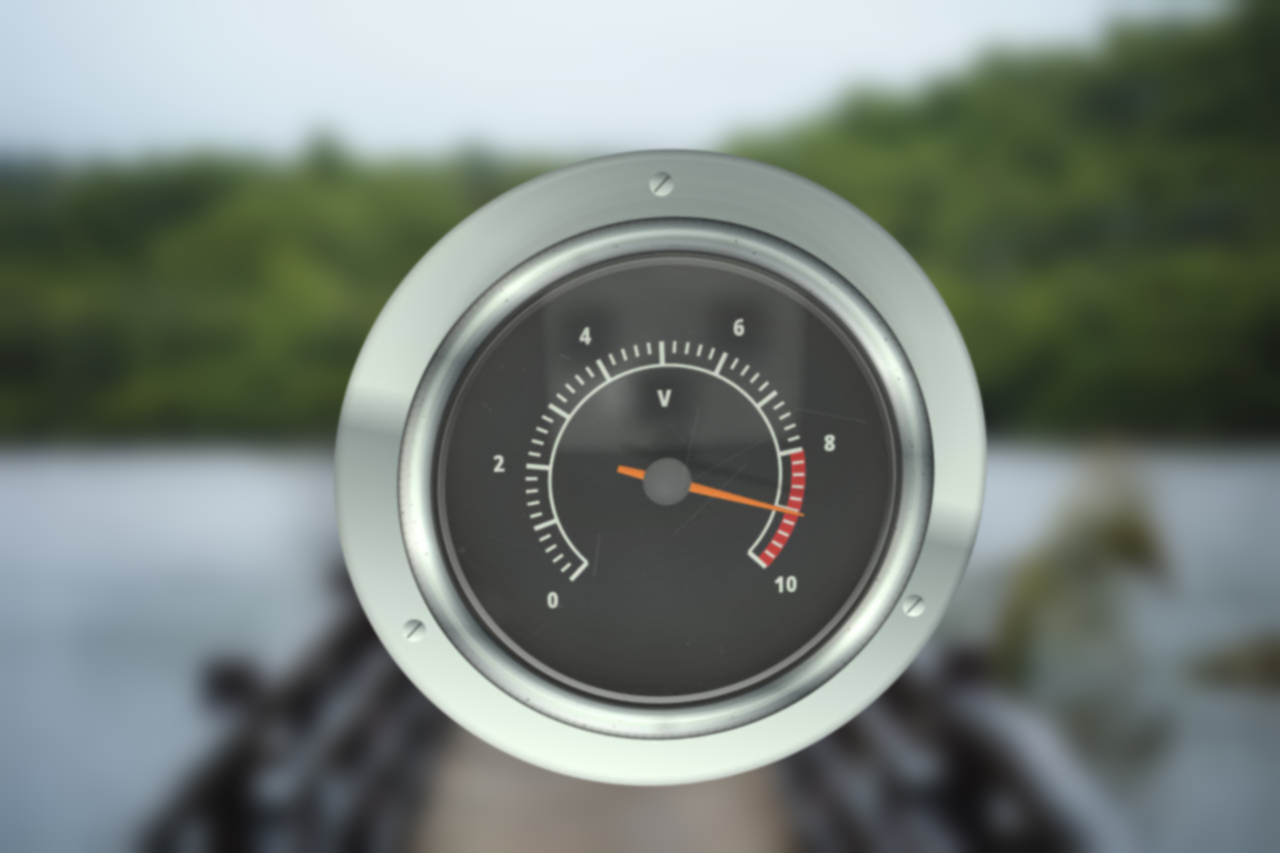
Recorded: 9 V
